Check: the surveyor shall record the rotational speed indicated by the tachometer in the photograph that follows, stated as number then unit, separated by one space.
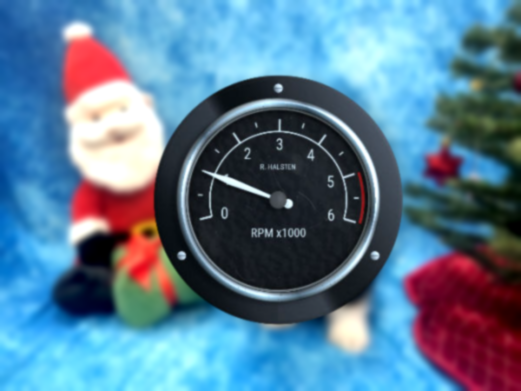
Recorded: 1000 rpm
